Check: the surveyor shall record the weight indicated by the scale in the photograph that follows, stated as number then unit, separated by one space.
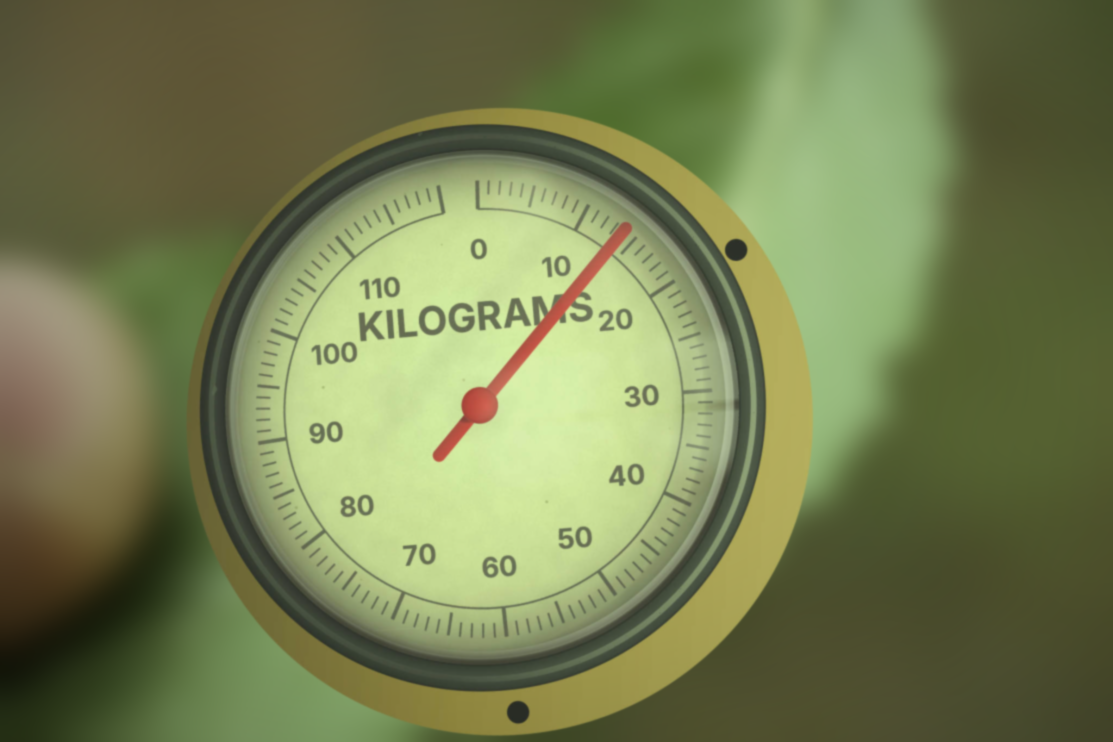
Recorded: 14 kg
